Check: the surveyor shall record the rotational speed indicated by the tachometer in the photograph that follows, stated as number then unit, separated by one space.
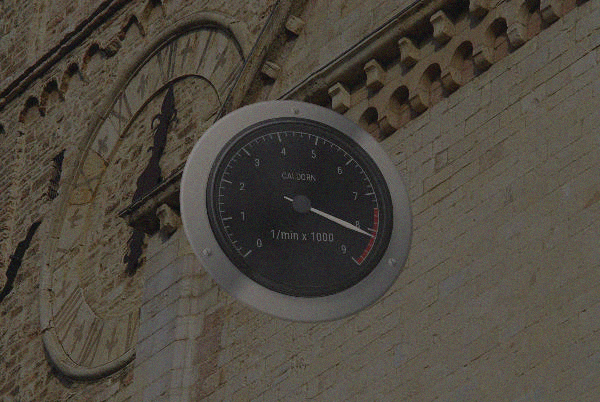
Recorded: 8200 rpm
